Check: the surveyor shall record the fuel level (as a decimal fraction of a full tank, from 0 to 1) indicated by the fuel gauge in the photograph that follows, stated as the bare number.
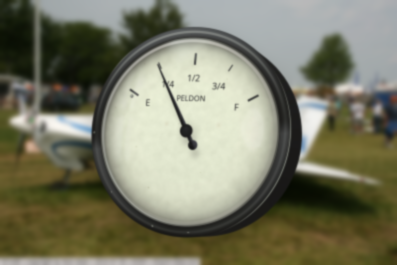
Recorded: 0.25
